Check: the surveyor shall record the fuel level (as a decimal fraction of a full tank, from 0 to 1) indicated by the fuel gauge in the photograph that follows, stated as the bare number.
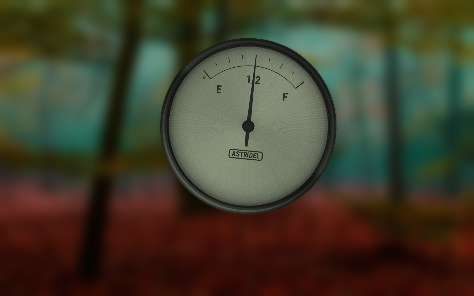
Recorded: 0.5
